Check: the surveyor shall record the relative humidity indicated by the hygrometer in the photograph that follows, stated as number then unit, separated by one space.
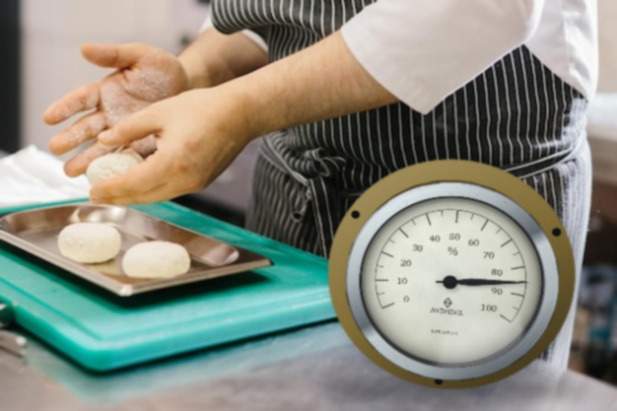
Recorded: 85 %
